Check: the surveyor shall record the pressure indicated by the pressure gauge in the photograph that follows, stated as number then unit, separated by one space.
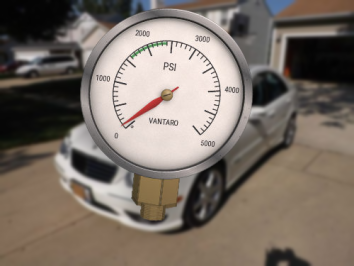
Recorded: 100 psi
